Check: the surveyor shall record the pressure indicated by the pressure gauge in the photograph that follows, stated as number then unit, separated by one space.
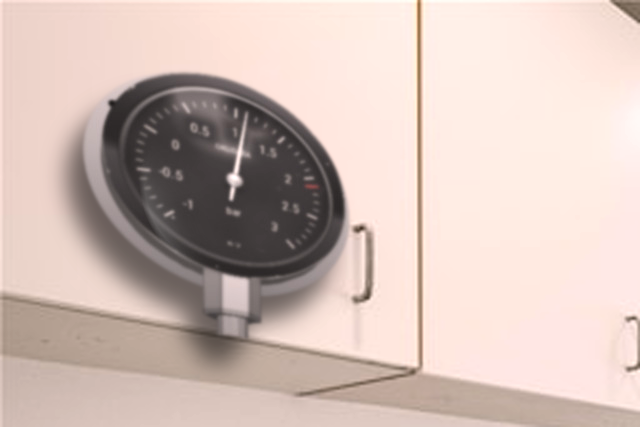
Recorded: 1.1 bar
